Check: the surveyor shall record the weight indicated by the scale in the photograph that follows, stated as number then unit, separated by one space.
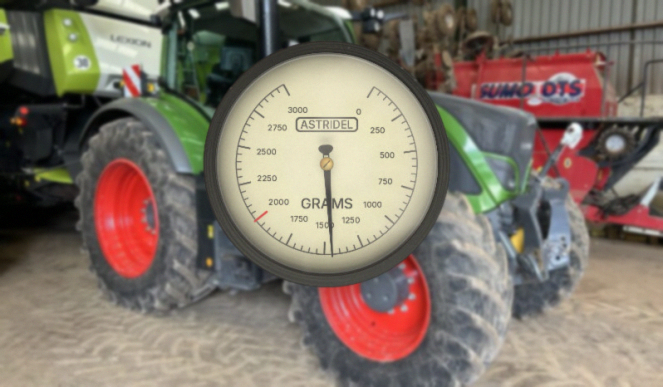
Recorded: 1450 g
